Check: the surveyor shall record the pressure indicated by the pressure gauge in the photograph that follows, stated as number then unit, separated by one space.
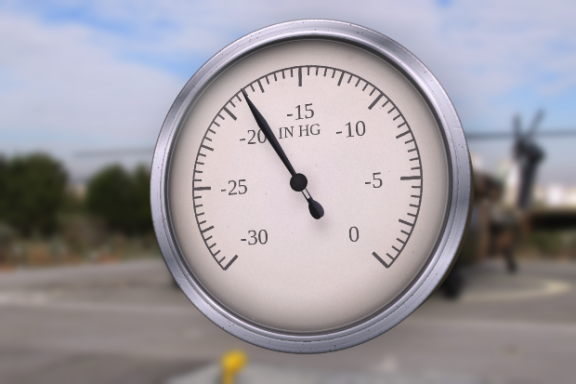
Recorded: -18.5 inHg
